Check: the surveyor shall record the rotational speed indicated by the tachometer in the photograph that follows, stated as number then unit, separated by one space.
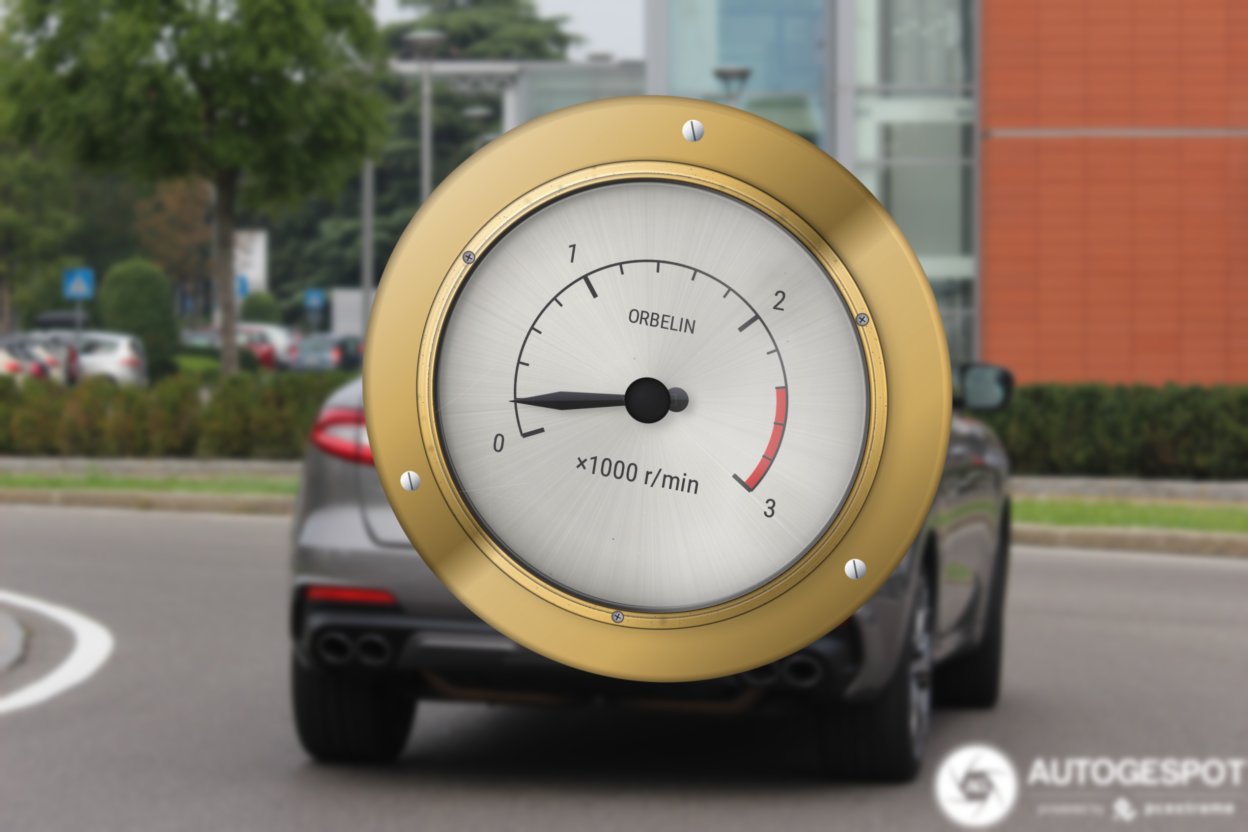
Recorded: 200 rpm
